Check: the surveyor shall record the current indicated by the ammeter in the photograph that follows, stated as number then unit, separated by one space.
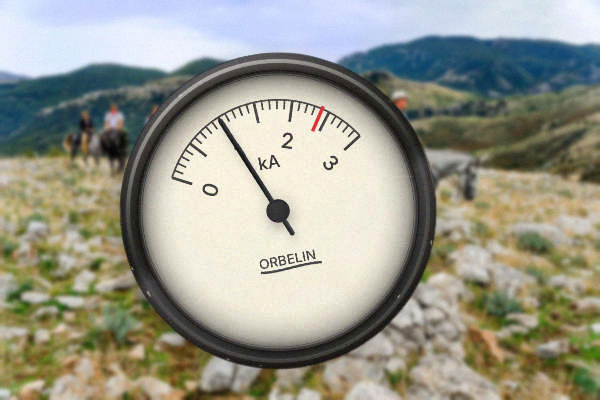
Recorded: 1 kA
